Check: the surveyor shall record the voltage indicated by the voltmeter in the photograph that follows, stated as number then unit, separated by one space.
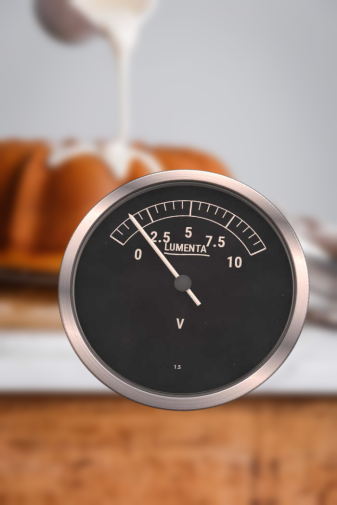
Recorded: 1.5 V
